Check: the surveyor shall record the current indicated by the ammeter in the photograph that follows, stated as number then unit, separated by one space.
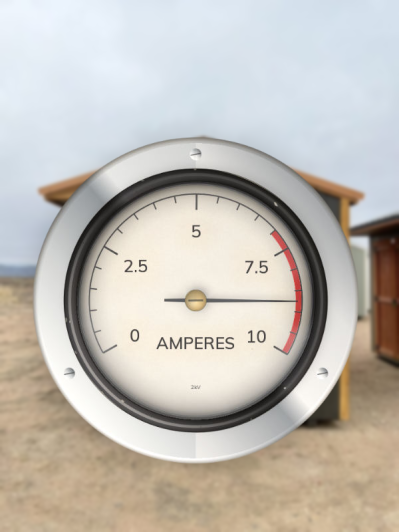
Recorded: 8.75 A
